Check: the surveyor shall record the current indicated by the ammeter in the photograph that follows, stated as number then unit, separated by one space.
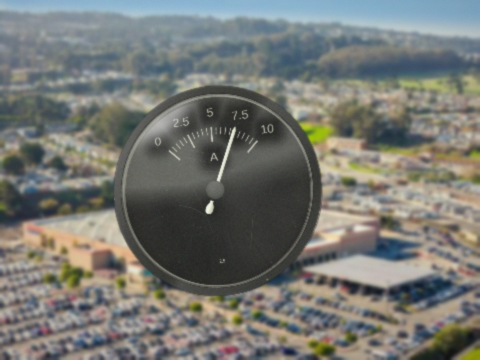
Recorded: 7.5 A
